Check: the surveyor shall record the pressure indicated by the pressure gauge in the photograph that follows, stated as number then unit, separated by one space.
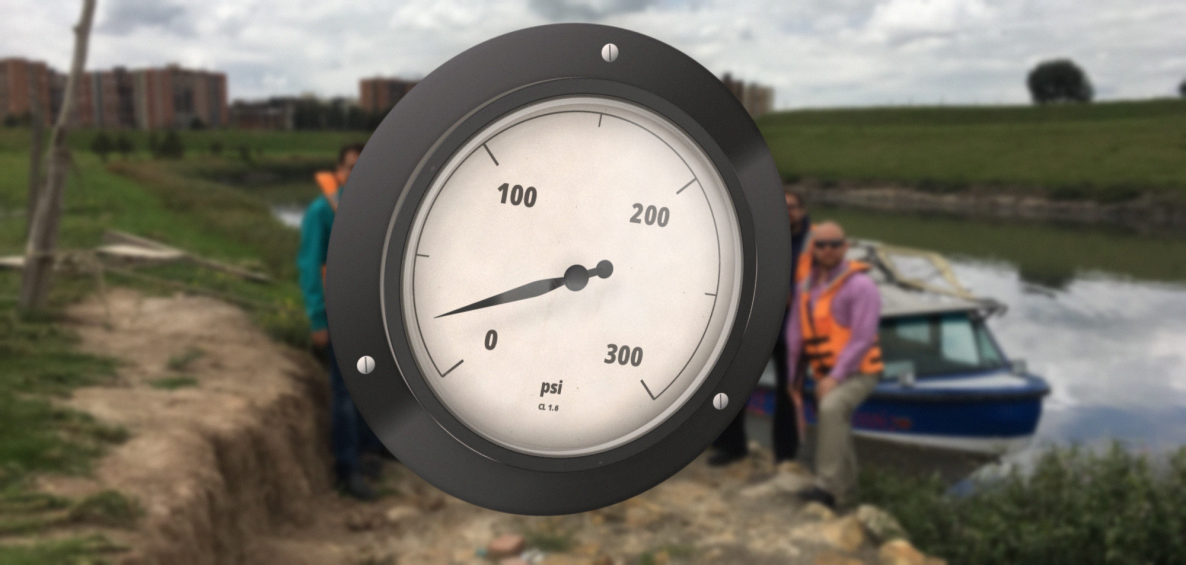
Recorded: 25 psi
